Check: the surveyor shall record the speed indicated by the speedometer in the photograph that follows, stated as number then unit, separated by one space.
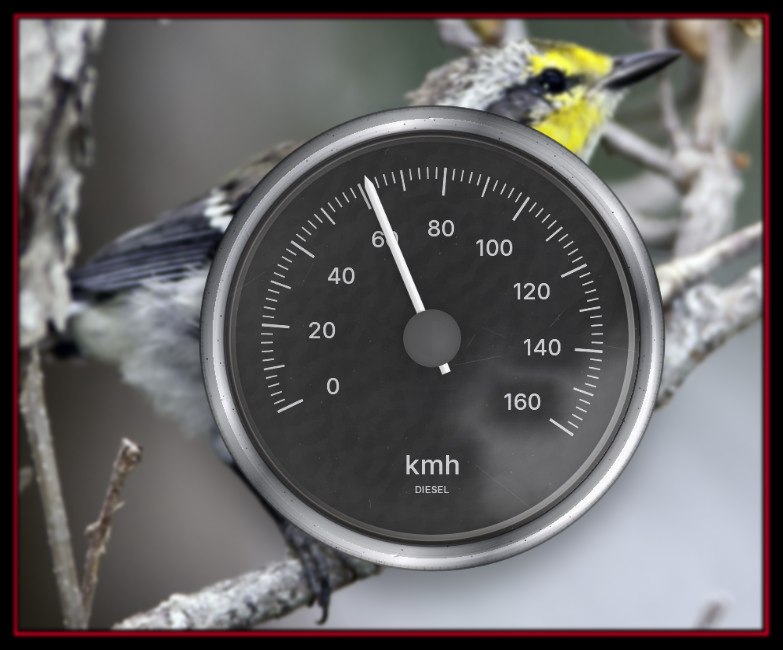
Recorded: 62 km/h
